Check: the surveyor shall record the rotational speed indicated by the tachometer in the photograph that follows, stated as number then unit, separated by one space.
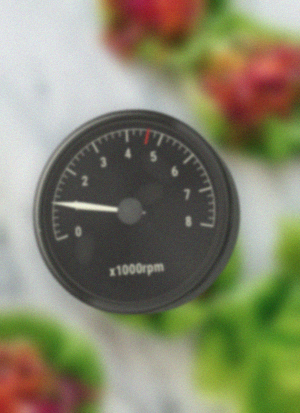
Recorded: 1000 rpm
